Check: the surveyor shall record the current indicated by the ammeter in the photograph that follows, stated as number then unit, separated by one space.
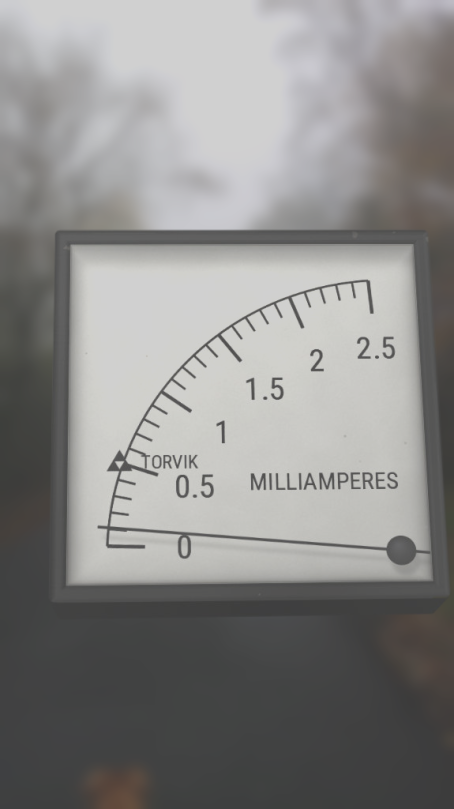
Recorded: 0.1 mA
